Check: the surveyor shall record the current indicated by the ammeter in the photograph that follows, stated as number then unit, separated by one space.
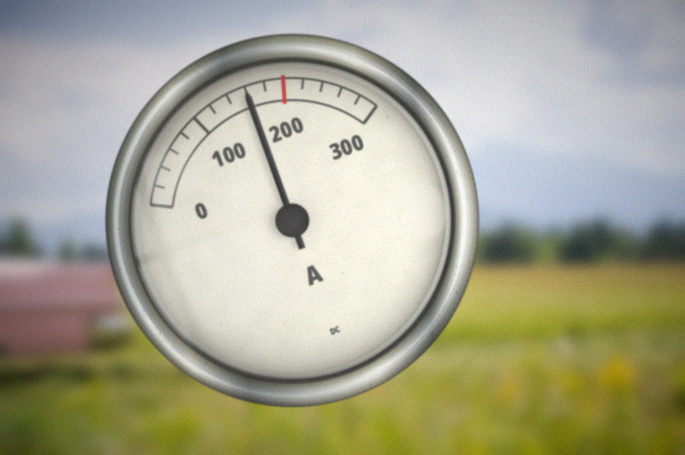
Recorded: 160 A
